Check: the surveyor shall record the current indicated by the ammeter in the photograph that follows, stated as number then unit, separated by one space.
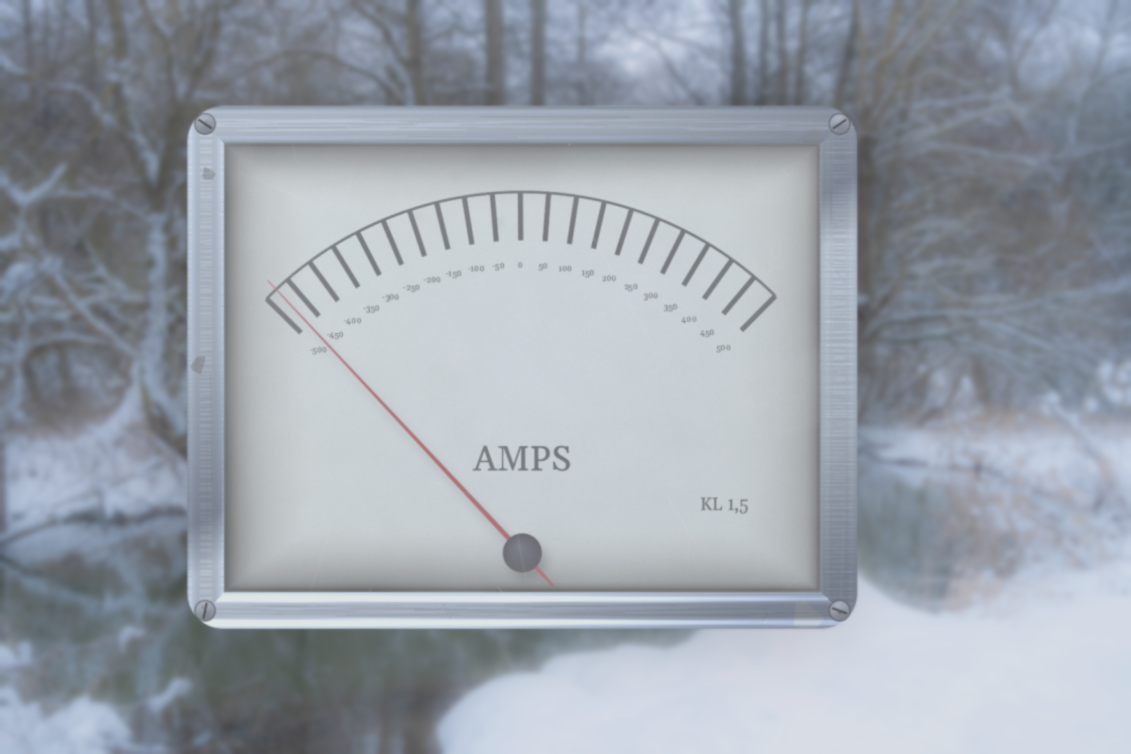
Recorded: -475 A
